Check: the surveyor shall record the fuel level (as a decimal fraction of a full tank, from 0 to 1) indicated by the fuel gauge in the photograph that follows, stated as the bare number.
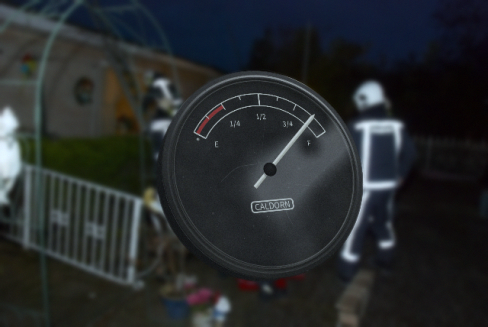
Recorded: 0.875
